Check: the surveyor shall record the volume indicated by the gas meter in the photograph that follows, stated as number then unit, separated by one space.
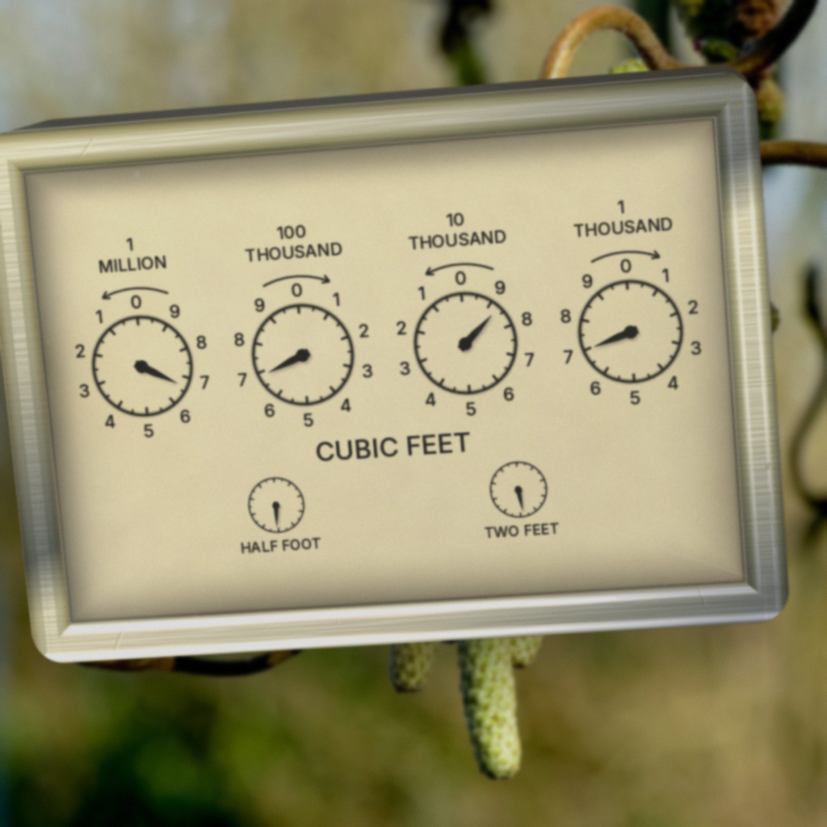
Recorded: 668700 ft³
